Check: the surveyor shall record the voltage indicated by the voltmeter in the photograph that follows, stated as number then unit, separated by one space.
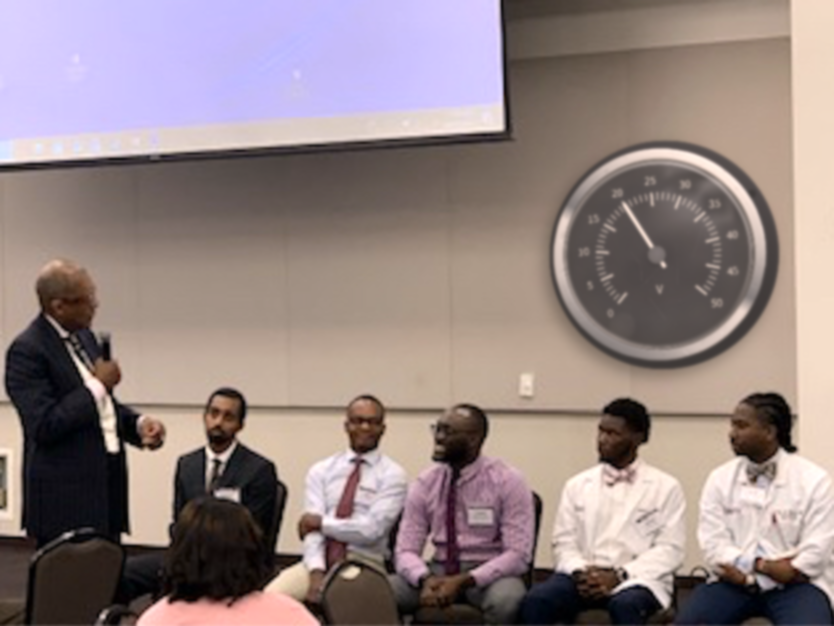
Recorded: 20 V
